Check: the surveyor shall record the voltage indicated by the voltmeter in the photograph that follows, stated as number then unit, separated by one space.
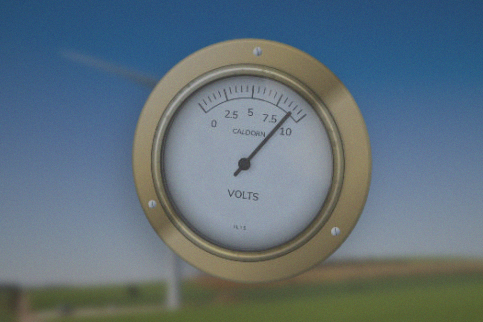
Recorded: 9 V
